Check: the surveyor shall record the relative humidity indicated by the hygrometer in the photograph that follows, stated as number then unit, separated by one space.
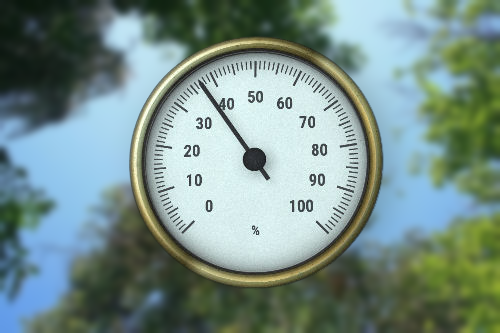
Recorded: 37 %
